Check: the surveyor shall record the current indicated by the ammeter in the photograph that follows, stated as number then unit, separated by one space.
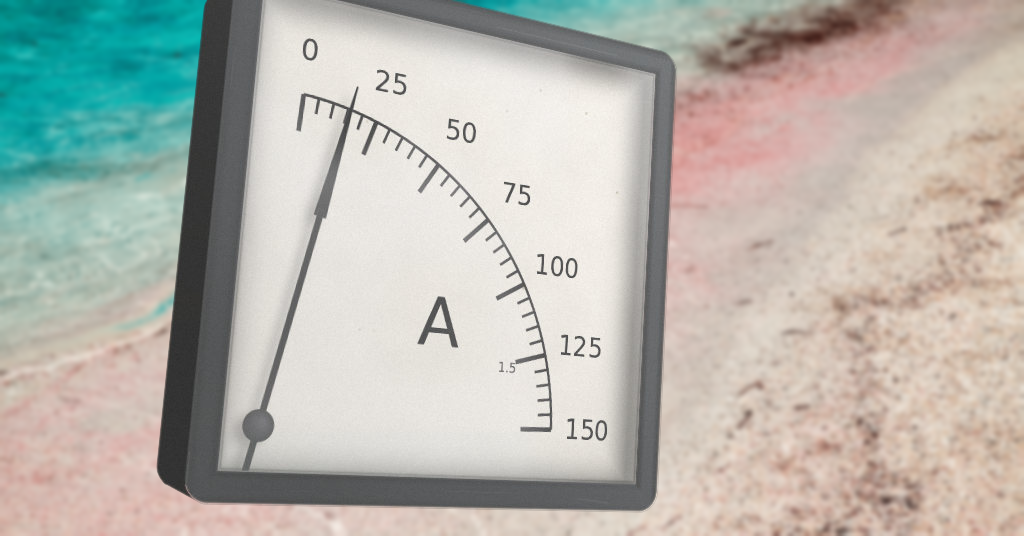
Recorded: 15 A
